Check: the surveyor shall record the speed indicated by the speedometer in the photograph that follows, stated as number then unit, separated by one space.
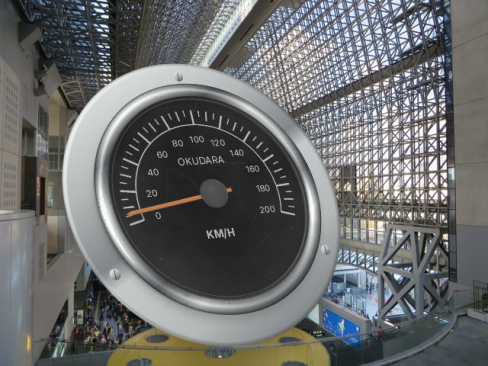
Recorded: 5 km/h
